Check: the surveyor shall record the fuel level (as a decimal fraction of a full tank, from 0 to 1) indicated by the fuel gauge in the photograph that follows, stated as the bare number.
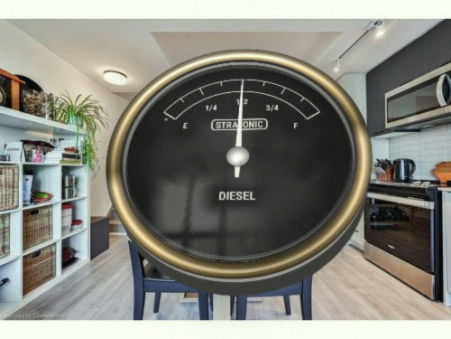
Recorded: 0.5
